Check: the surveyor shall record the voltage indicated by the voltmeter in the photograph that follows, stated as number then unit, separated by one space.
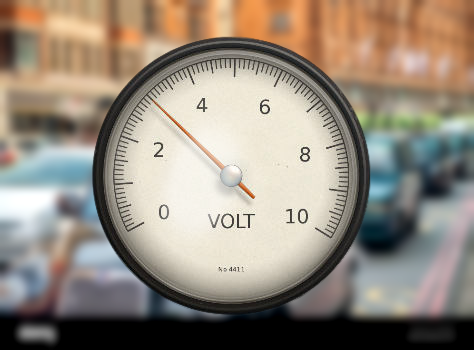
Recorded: 3 V
